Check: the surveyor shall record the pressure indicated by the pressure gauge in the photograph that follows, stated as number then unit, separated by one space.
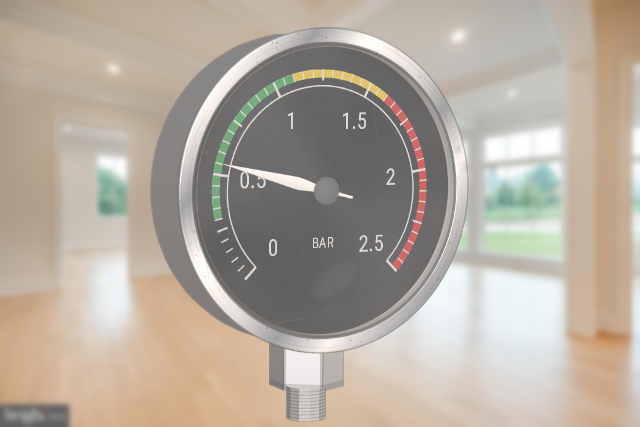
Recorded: 0.55 bar
